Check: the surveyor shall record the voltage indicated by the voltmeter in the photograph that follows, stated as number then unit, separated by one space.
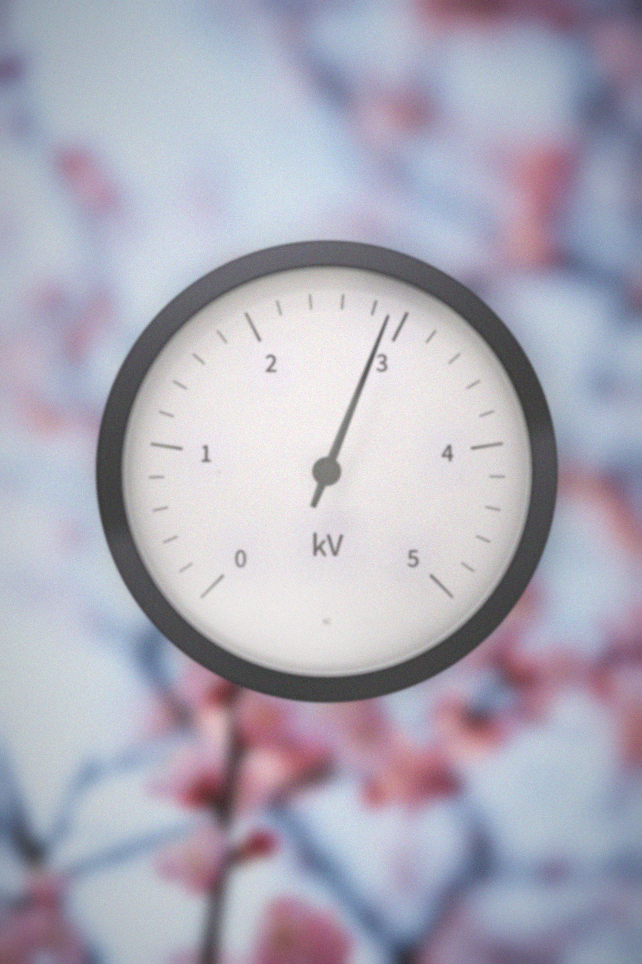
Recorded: 2.9 kV
